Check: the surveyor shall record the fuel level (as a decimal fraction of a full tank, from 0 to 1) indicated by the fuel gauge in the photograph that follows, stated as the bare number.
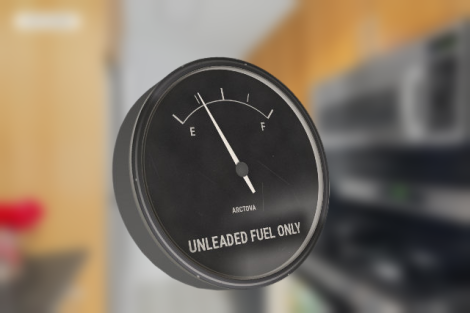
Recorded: 0.25
